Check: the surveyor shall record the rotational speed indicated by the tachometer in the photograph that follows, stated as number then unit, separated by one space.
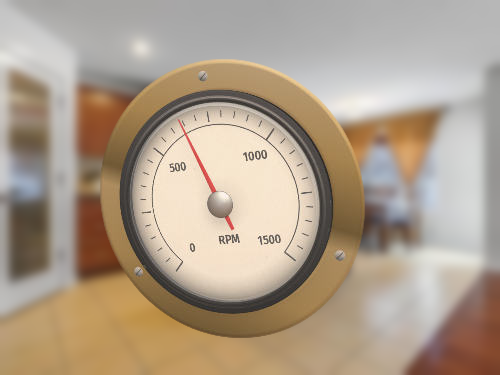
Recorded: 650 rpm
